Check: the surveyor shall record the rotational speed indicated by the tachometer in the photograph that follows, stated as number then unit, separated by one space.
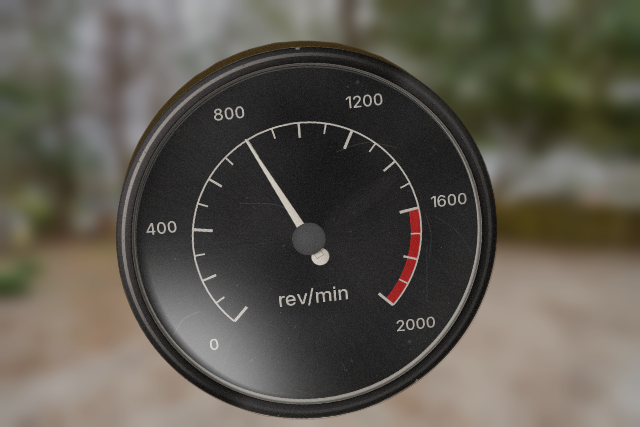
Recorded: 800 rpm
